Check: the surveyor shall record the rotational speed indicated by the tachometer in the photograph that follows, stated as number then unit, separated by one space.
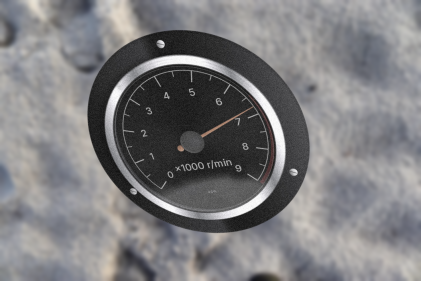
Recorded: 6750 rpm
